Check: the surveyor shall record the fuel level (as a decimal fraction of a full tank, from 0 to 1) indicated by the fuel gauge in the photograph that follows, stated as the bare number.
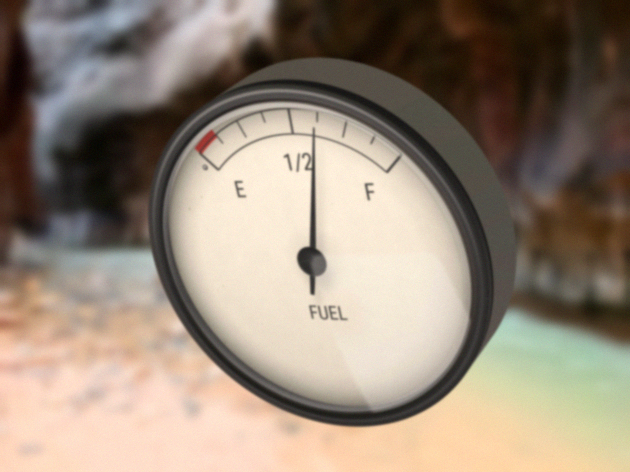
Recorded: 0.625
